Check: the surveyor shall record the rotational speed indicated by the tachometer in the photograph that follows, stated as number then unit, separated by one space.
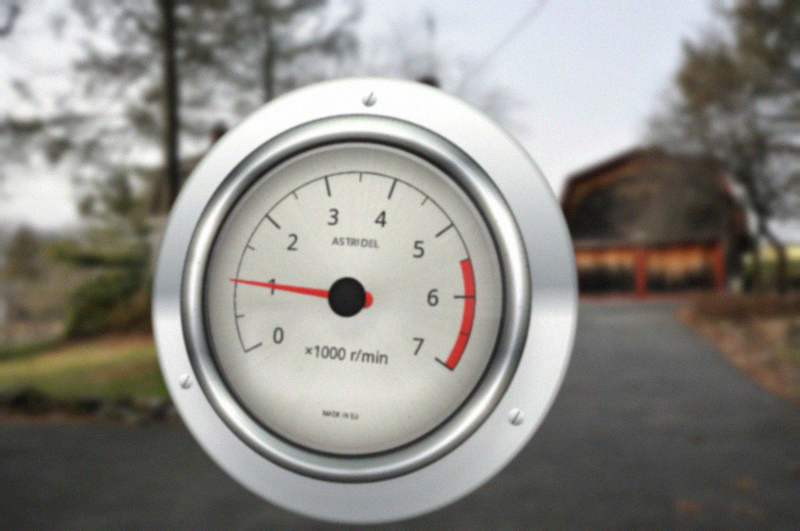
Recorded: 1000 rpm
